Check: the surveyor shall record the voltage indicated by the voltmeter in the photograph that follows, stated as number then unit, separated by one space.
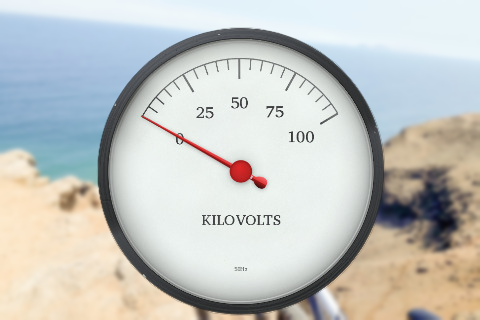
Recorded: 0 kV
